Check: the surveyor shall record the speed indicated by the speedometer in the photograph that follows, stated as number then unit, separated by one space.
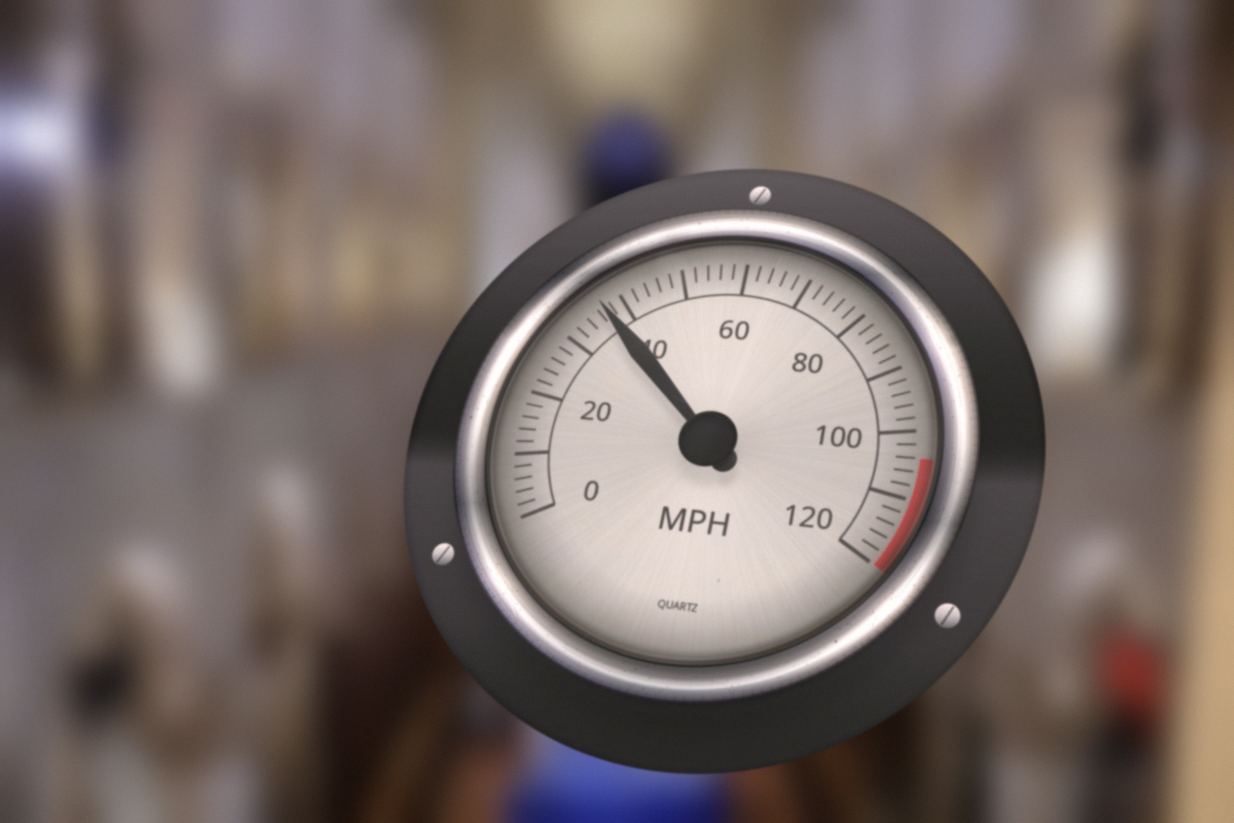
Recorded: 37 mph
